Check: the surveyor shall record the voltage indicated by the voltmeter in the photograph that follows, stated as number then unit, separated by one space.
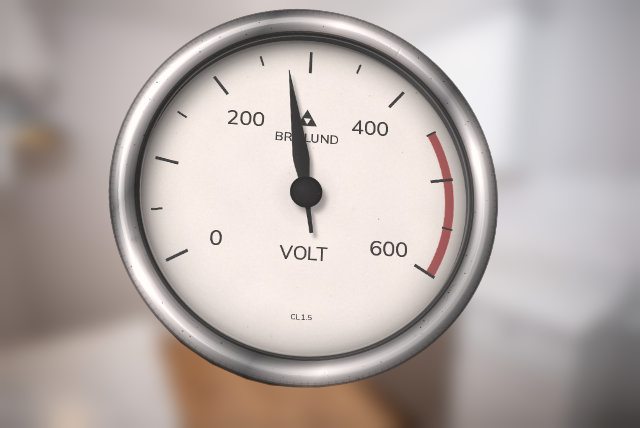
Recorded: 275 V
